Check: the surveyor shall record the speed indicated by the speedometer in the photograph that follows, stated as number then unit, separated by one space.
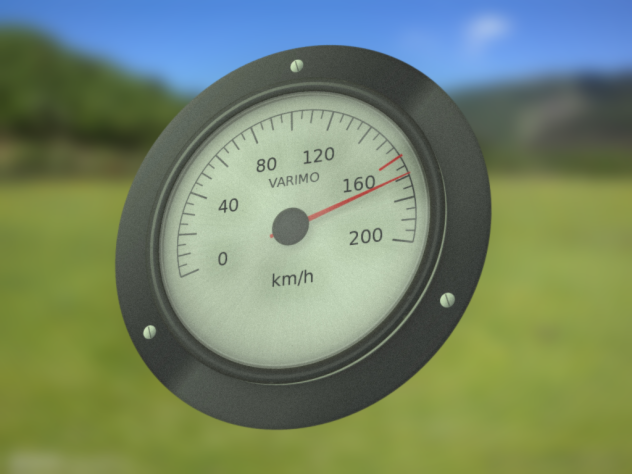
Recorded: 170 km/h
